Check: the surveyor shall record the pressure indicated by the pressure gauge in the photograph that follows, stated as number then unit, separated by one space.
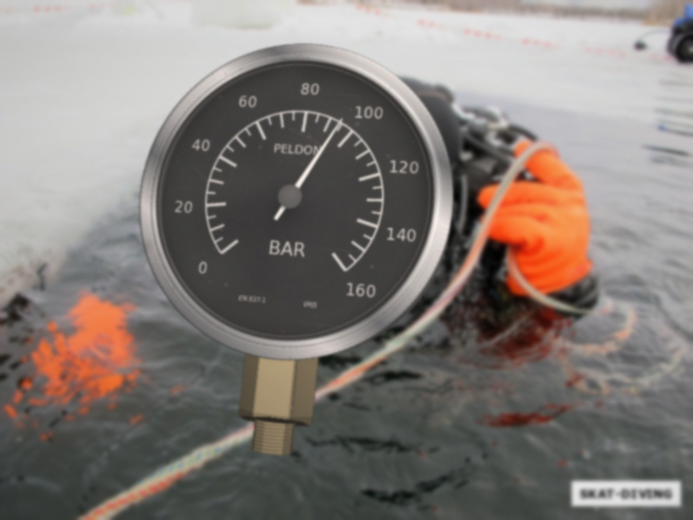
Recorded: 95 bar
